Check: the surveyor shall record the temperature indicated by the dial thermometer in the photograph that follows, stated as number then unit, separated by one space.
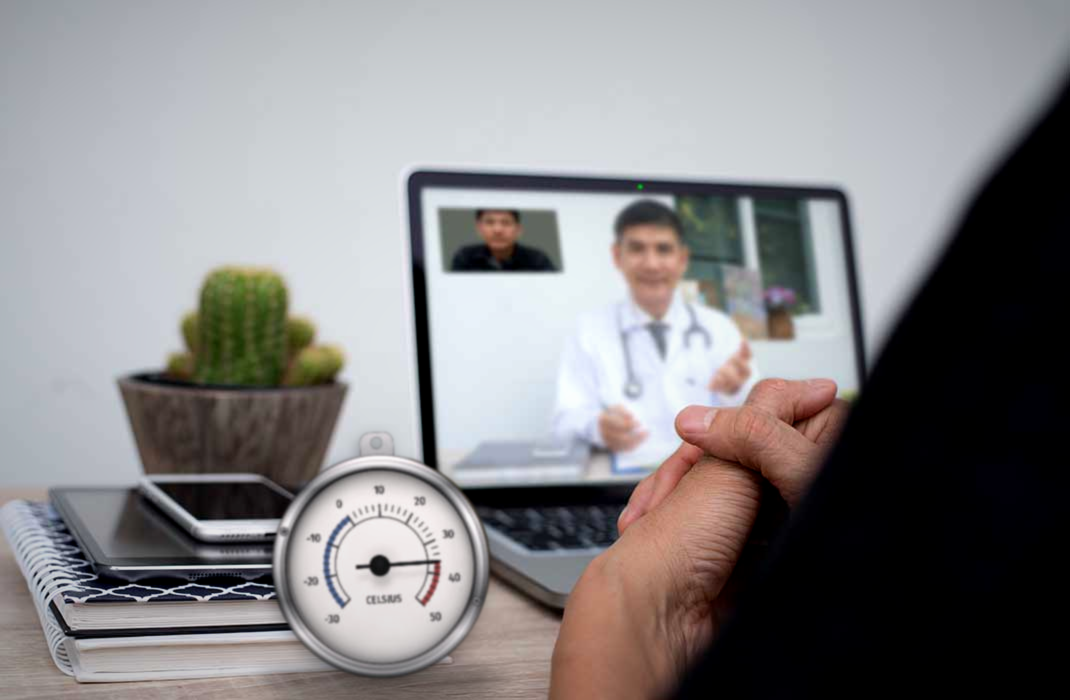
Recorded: 36 °C
